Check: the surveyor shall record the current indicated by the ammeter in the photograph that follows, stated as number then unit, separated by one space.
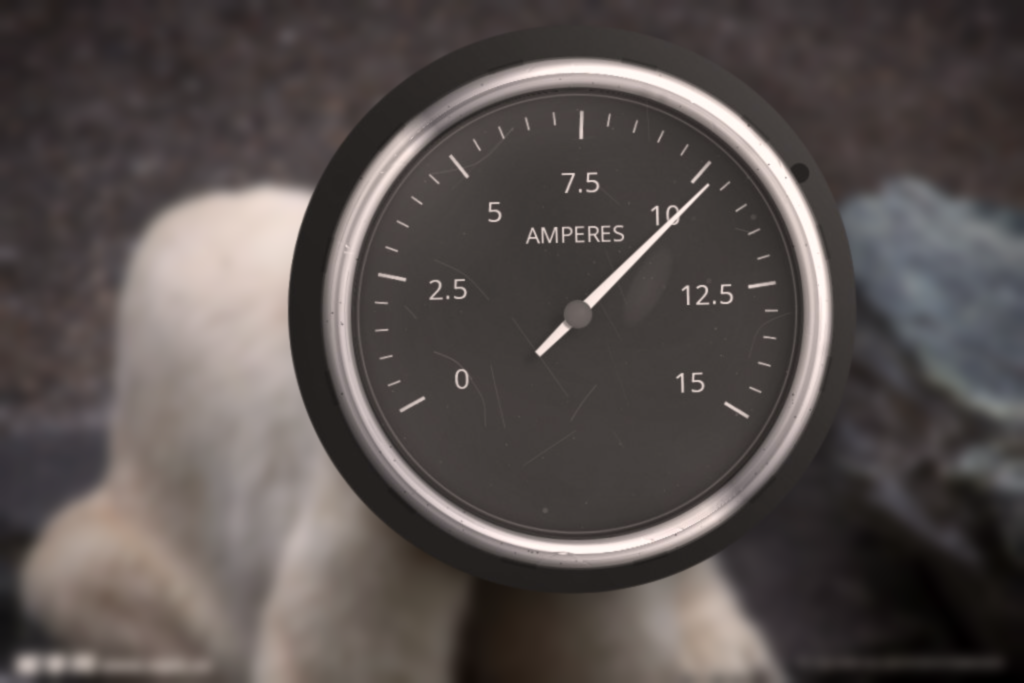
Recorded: 10.25 A
